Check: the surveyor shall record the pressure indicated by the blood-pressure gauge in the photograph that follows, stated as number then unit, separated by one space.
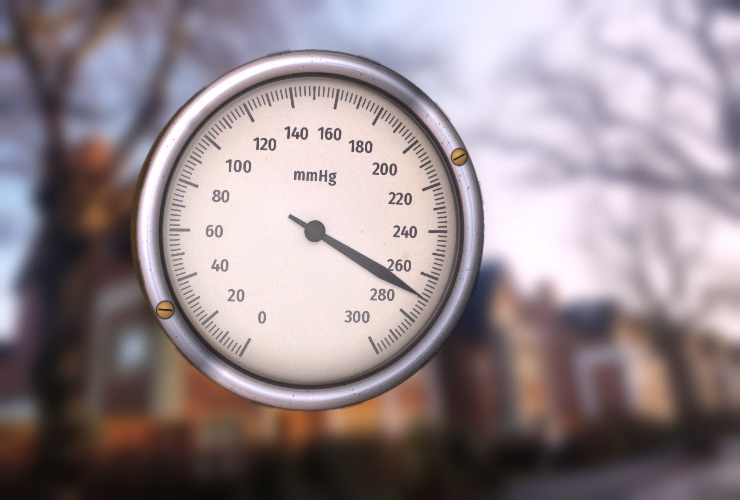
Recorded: 270 mmHg
